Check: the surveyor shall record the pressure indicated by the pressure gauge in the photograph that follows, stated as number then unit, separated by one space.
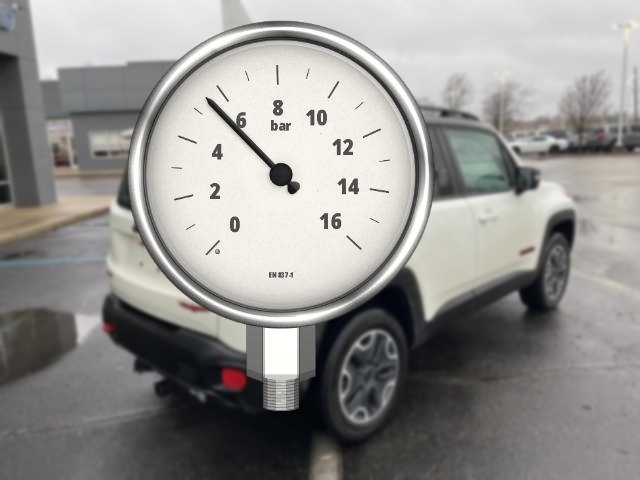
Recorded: 5.5 bar
